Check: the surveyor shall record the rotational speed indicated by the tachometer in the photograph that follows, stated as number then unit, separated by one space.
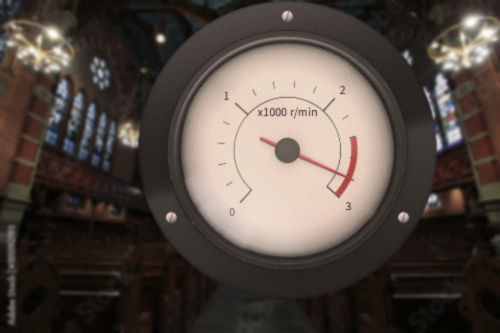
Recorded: 2800 rpm
